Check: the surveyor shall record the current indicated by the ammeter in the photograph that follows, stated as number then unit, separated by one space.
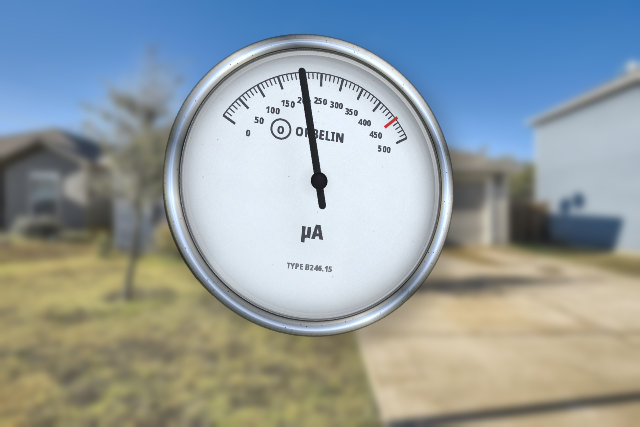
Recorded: 200 µA
